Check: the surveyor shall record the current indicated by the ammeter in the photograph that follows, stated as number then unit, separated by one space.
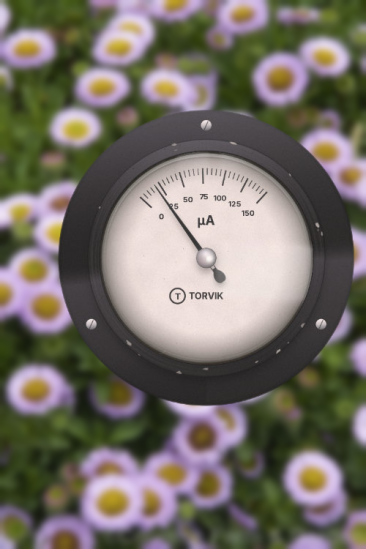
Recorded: 20 µA
